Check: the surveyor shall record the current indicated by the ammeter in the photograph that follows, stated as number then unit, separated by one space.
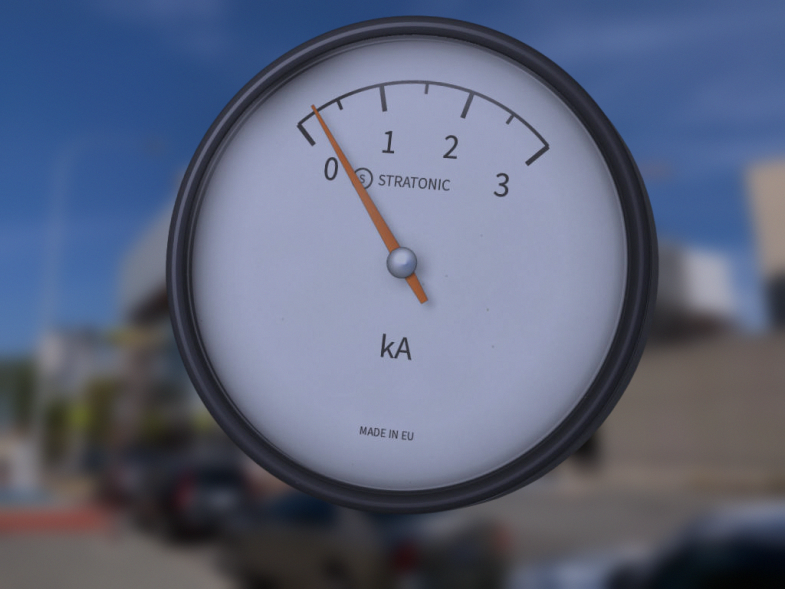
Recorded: 0.25 kA
